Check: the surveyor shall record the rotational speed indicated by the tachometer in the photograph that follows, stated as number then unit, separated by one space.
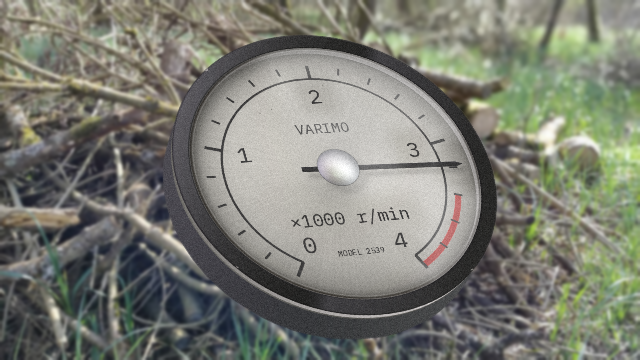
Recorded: 3200 rpm
